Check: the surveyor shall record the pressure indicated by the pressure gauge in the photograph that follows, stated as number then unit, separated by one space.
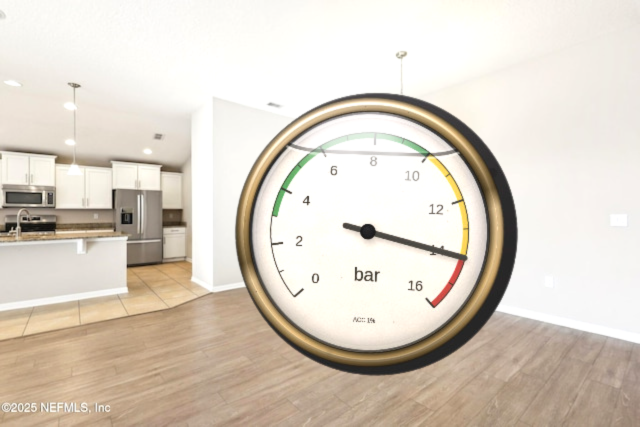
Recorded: 14 bar
